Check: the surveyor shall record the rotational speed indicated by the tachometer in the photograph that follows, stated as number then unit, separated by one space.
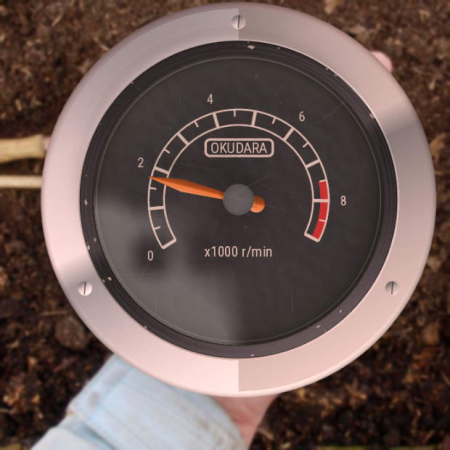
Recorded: 1750 rpm
